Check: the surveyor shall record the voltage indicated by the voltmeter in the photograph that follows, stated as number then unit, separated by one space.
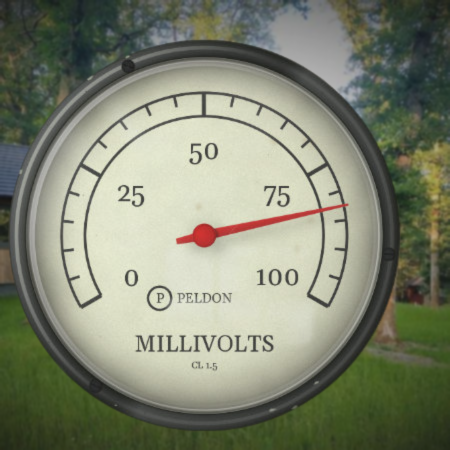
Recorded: 82.5 mV
